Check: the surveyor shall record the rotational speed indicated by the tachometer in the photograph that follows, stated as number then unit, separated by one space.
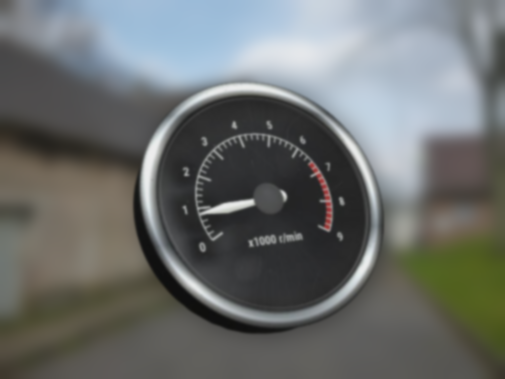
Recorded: 800 rpm
